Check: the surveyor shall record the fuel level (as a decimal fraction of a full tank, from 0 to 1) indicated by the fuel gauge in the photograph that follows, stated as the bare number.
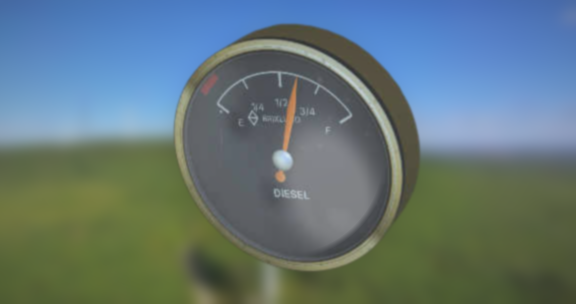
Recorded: 0.625
